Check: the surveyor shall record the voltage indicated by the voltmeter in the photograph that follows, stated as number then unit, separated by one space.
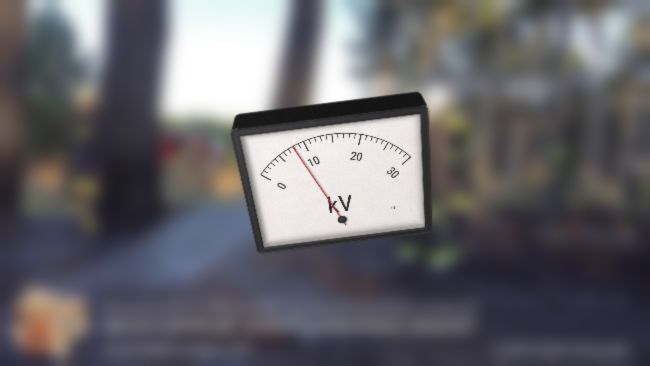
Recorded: 8 kV
